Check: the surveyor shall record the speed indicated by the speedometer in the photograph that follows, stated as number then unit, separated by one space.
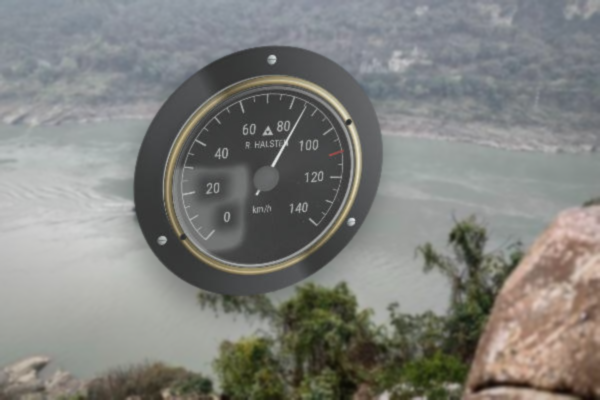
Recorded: 85 km/h
